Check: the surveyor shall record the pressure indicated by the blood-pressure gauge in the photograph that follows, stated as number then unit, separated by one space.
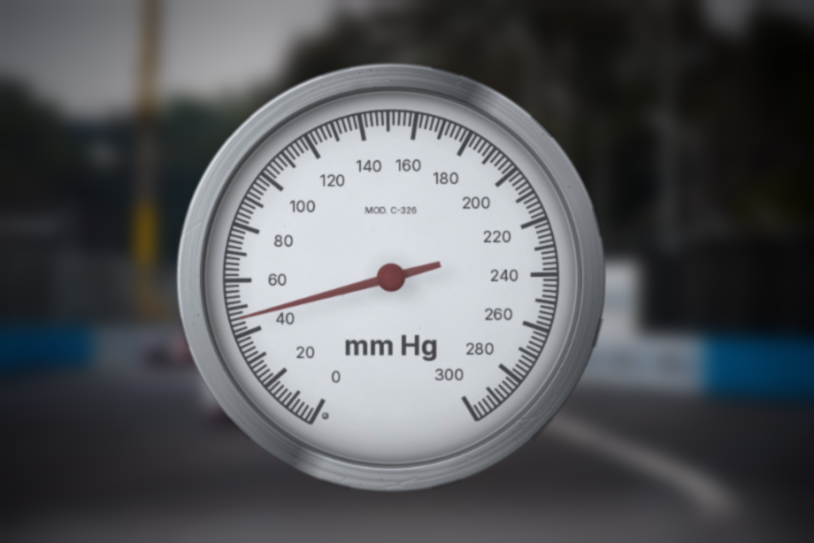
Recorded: 46 mmHg
